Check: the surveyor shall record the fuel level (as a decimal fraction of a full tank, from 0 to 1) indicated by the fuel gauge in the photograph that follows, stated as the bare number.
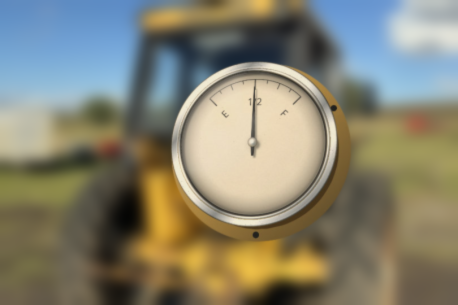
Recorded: 0.5
